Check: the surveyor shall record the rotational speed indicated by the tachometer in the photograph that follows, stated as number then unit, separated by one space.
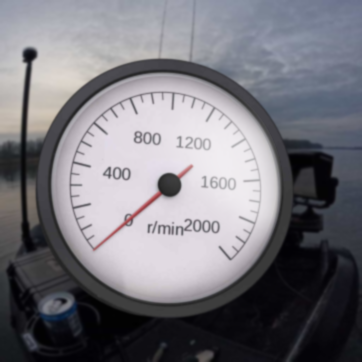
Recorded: 0 rpm
